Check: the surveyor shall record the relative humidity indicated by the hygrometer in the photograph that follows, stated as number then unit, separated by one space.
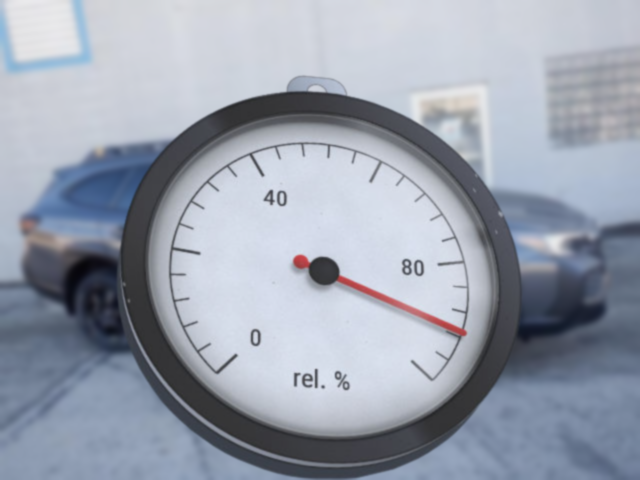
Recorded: 92 %
